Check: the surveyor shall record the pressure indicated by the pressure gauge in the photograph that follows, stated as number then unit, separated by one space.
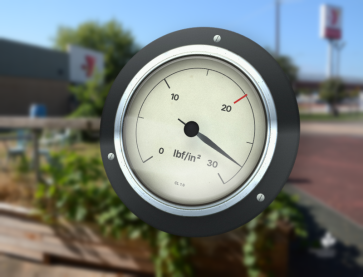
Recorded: 27.5 psi
